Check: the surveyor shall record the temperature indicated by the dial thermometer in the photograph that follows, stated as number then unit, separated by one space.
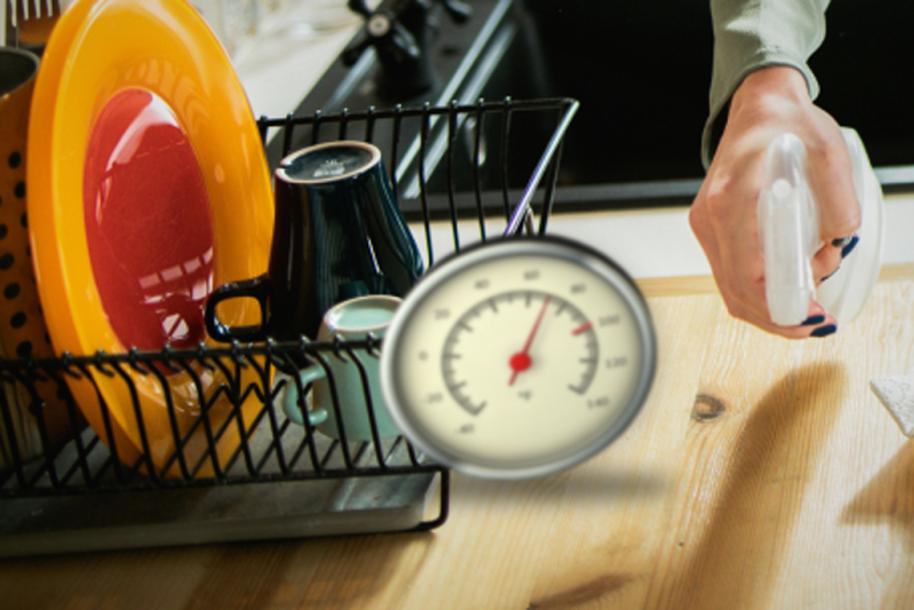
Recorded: 70 °F
